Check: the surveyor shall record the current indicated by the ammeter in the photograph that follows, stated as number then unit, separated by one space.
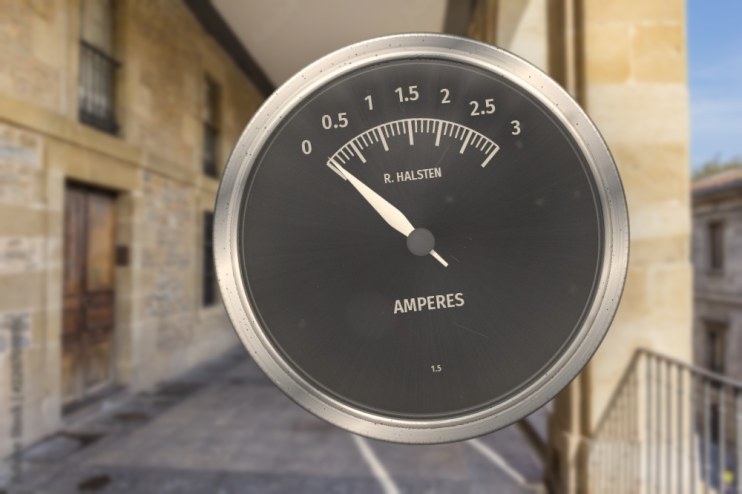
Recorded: 0.1 A
